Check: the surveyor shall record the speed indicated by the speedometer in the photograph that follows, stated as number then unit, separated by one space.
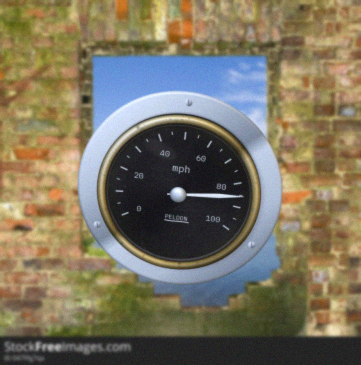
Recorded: 85 mph
